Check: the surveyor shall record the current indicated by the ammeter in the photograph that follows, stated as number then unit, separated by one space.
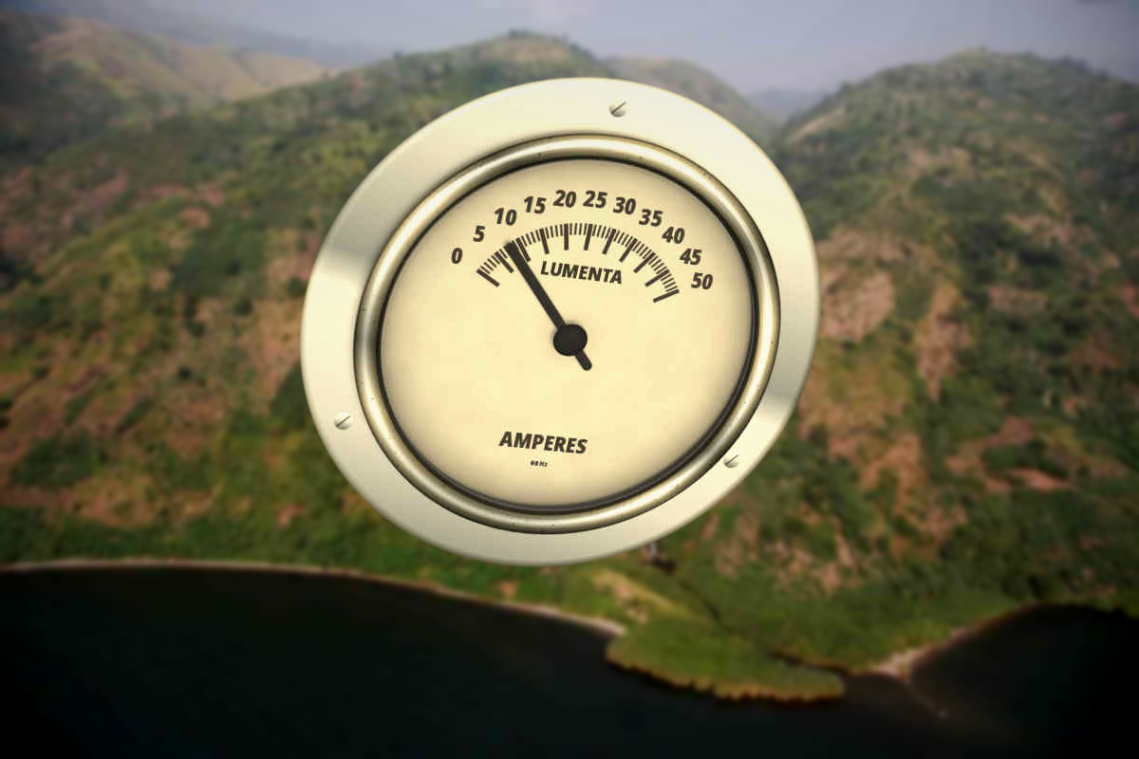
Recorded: 8 A
